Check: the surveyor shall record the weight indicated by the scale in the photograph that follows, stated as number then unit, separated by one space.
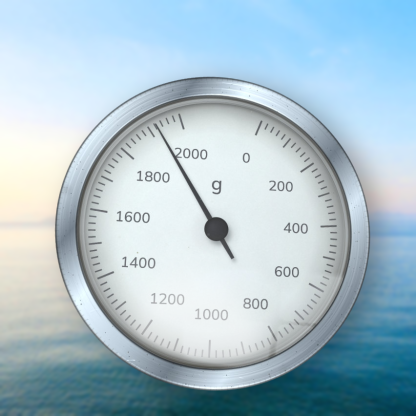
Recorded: 1920 g
